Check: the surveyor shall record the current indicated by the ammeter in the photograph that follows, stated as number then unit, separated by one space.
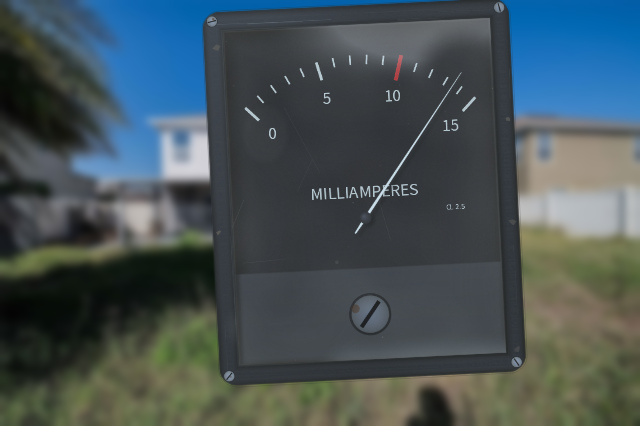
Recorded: 13.5 mA
